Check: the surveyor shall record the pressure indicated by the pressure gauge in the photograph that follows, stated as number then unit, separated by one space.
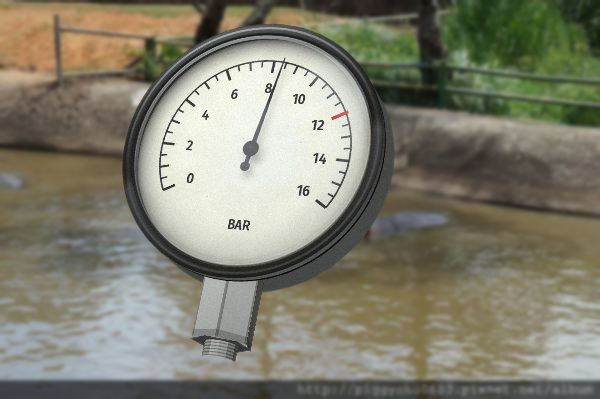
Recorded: 8.5 bar
